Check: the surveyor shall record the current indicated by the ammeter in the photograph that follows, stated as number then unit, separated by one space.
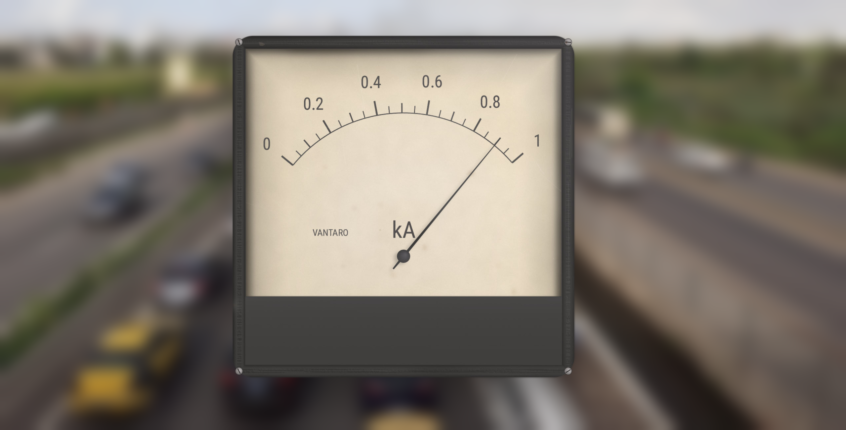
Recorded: 0.9 kA
